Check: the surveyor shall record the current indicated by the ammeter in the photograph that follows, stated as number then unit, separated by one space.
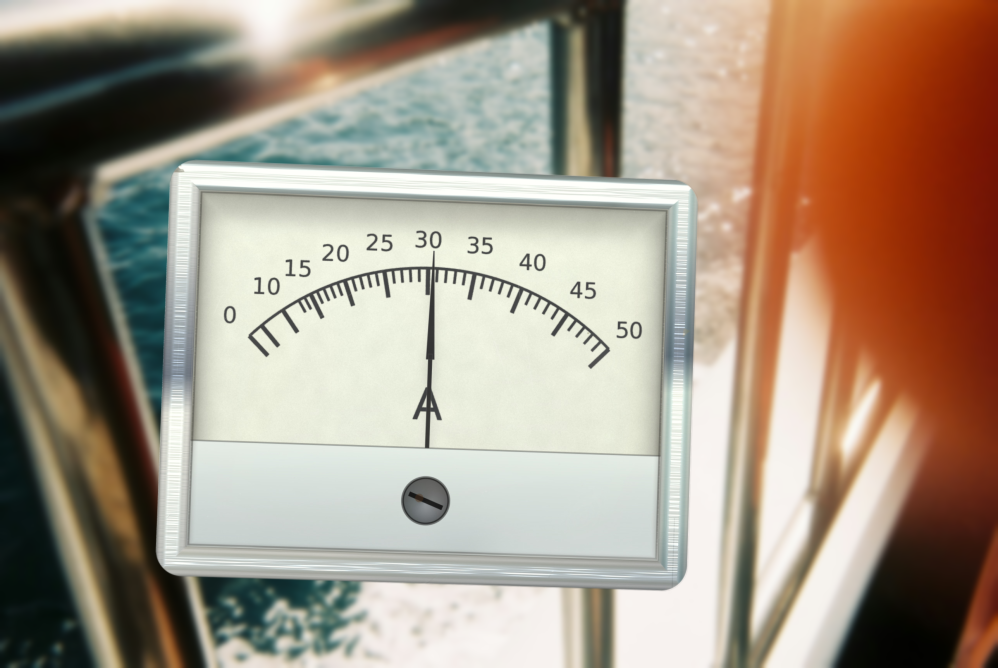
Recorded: 30.5 A
